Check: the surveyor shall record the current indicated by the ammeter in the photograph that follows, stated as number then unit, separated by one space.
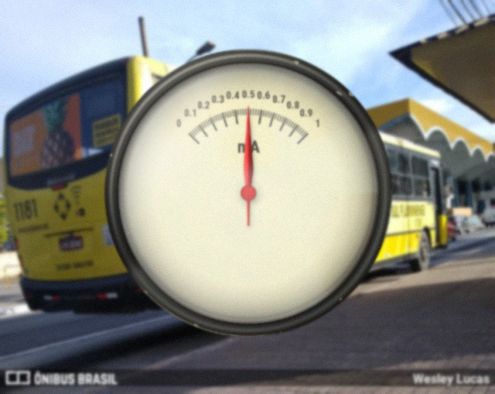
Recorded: 0.5 mA
